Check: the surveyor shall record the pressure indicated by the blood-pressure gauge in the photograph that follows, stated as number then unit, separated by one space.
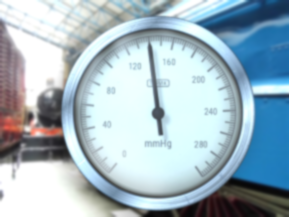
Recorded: 140 mmHg
